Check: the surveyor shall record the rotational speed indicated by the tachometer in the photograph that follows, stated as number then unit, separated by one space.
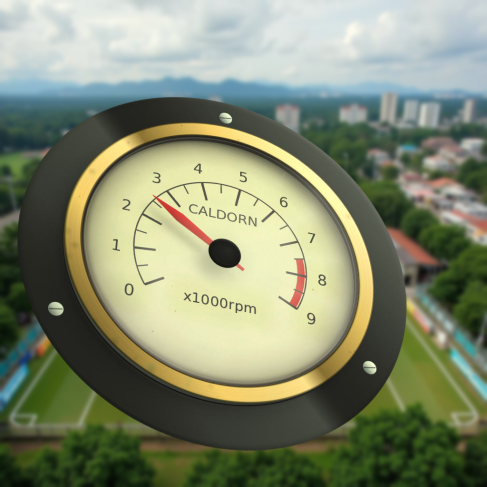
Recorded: 2500 rpm
